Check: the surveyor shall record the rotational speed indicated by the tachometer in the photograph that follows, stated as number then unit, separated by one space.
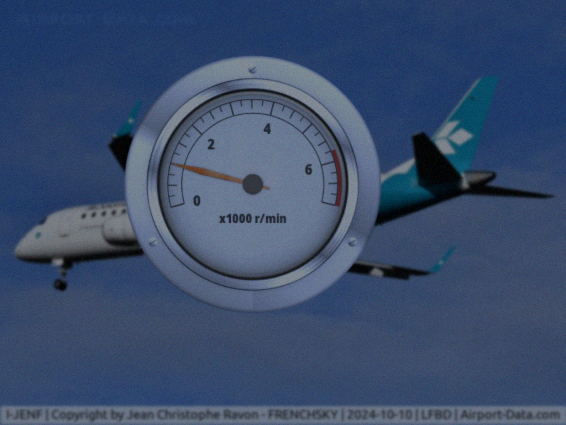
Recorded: 1000 rpm
